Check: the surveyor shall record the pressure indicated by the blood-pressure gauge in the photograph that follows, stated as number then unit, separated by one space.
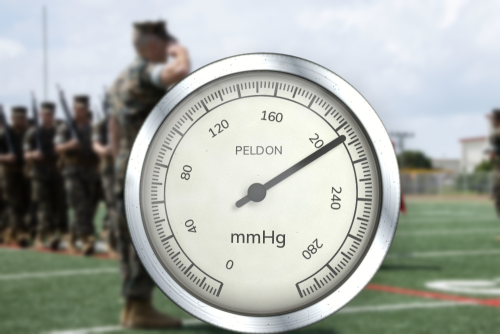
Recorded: 206 mmHg
